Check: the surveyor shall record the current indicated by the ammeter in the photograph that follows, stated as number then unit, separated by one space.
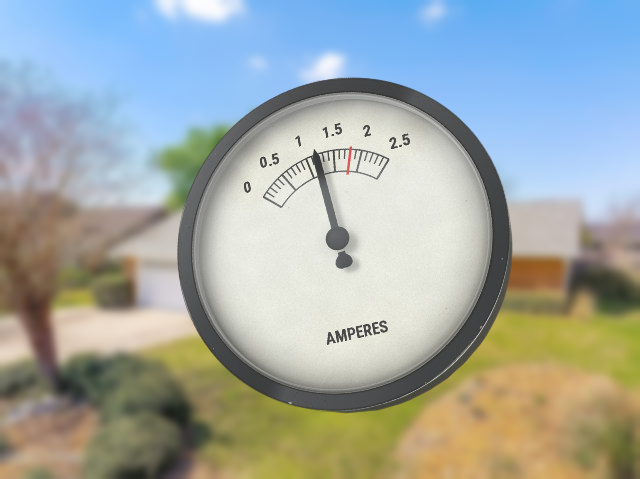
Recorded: 1.2 A
